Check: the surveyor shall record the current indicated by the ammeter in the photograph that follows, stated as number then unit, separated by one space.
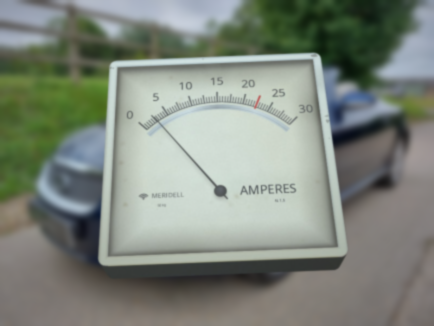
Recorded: 2.5 A
